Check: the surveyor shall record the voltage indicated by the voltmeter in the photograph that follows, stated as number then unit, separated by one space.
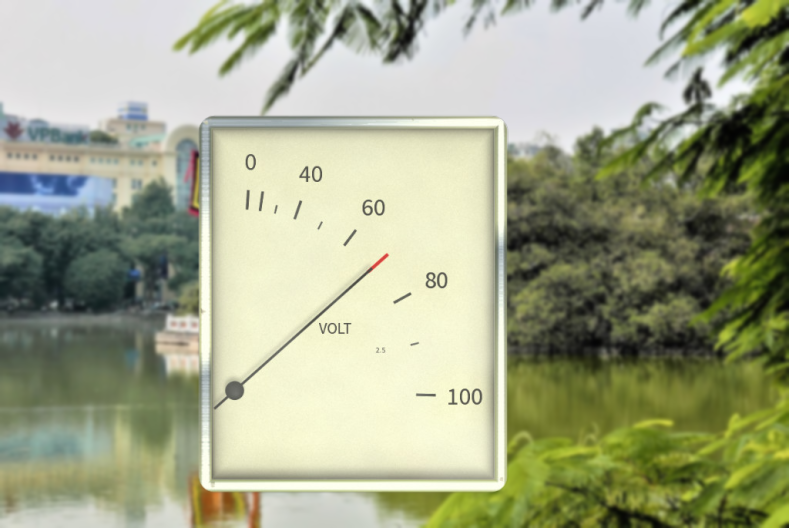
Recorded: 70 V
